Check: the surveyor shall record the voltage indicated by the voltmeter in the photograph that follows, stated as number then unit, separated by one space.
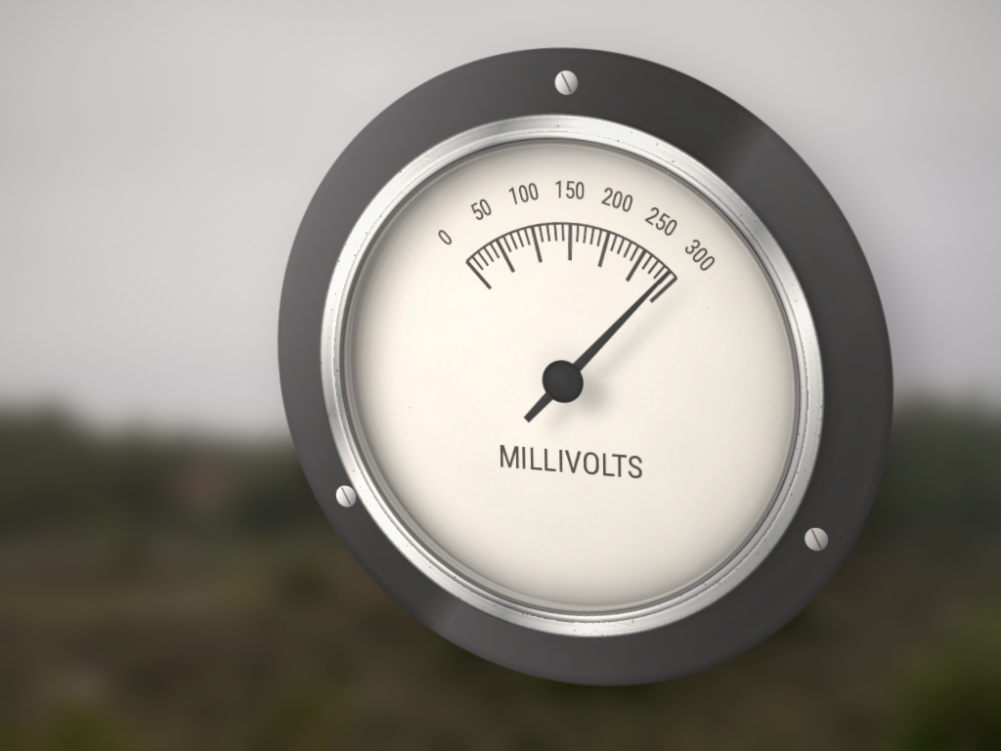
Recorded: 290 mV
